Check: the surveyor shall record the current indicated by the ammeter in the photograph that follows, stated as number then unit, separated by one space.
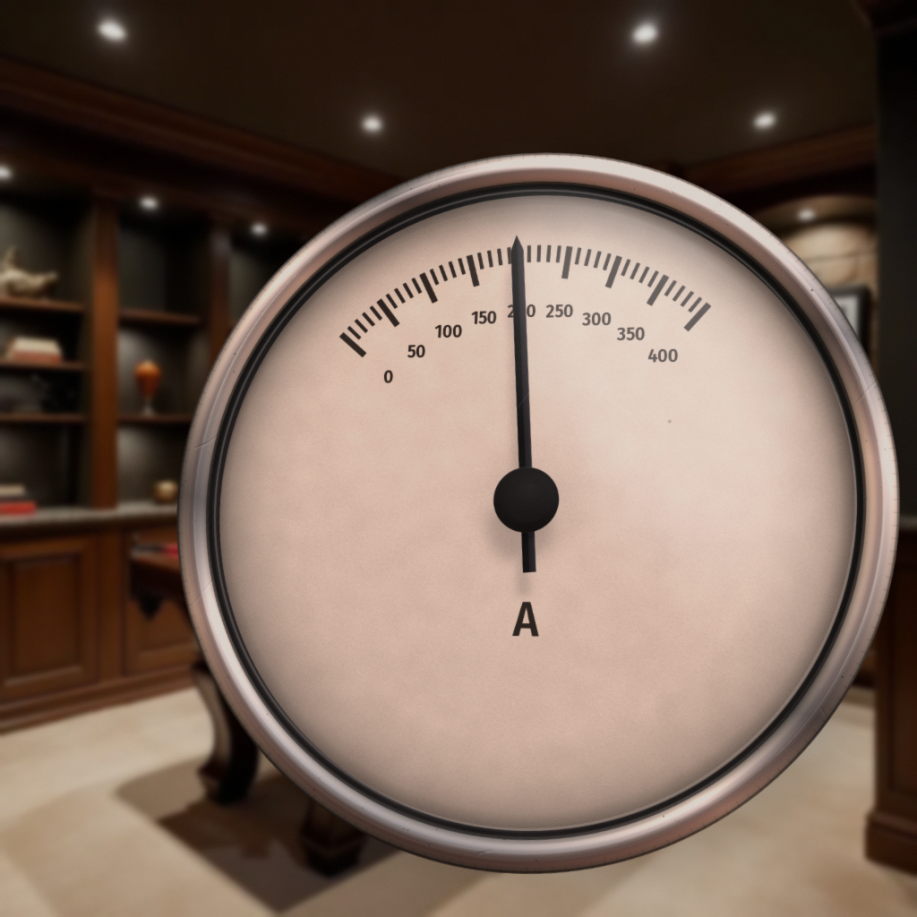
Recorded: 200 A
